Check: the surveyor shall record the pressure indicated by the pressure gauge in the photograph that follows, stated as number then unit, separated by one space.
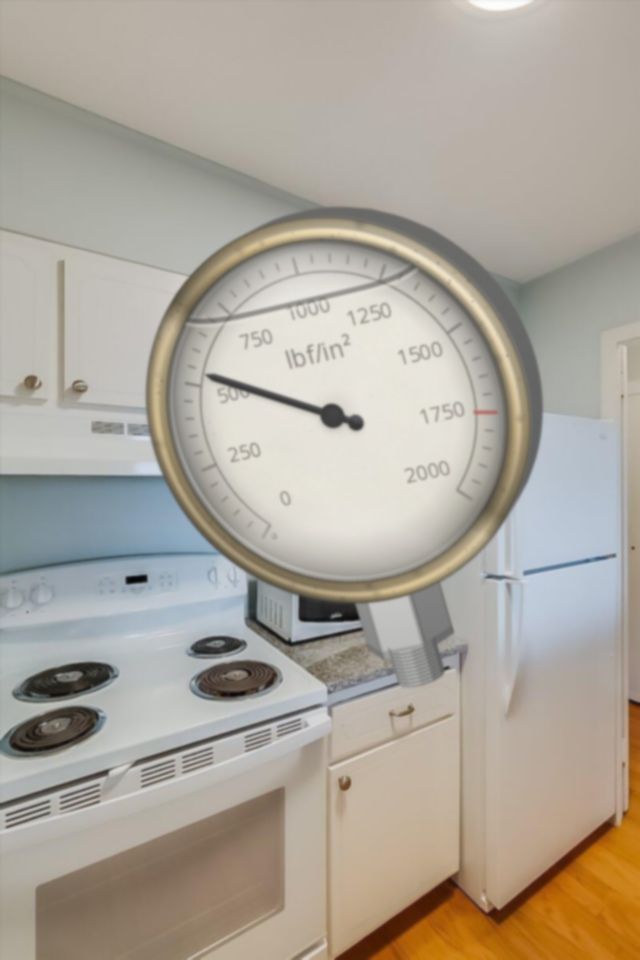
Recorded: 550 psi
